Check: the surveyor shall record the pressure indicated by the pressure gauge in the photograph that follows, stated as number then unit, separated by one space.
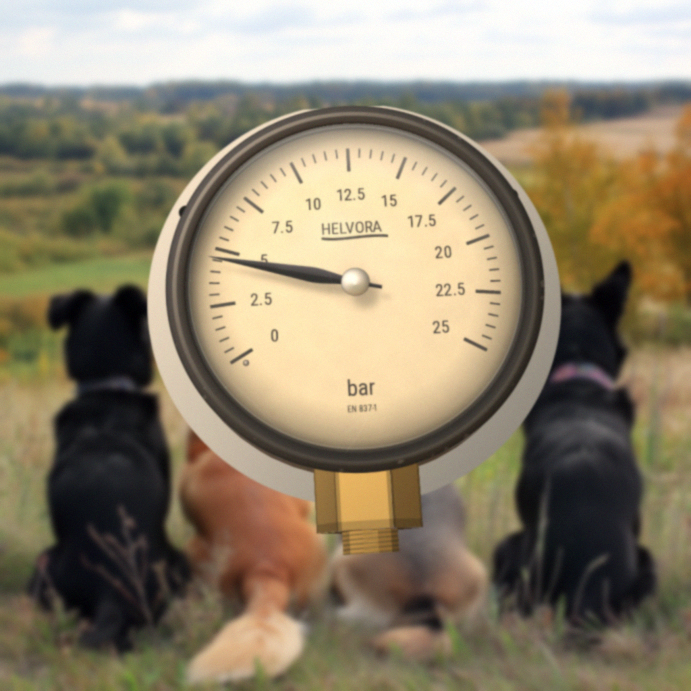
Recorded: 4.5 bar
